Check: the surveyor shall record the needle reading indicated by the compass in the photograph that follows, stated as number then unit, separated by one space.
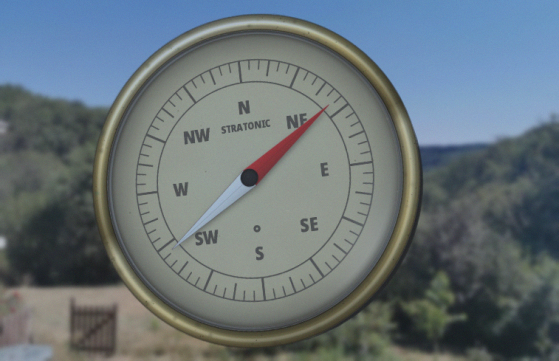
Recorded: 55 °
